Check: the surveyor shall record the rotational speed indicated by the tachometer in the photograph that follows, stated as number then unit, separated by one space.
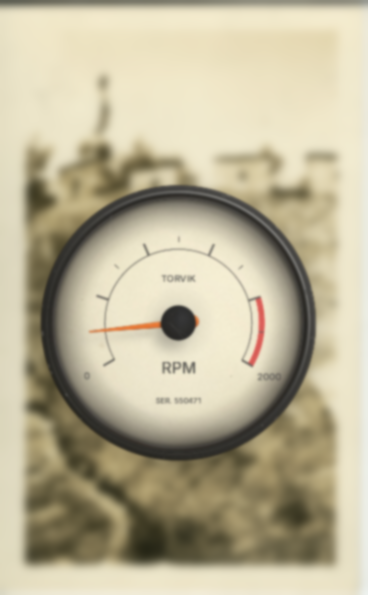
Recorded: 200 rpm
